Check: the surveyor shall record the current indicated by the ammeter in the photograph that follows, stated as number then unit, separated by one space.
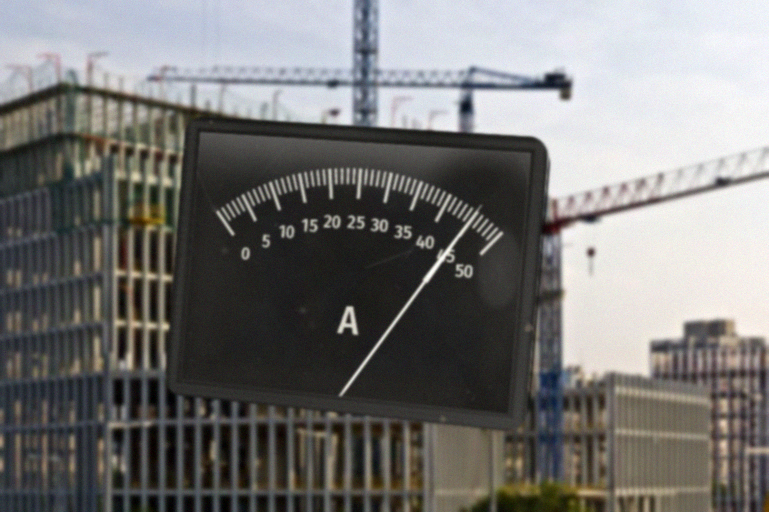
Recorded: 45 A
